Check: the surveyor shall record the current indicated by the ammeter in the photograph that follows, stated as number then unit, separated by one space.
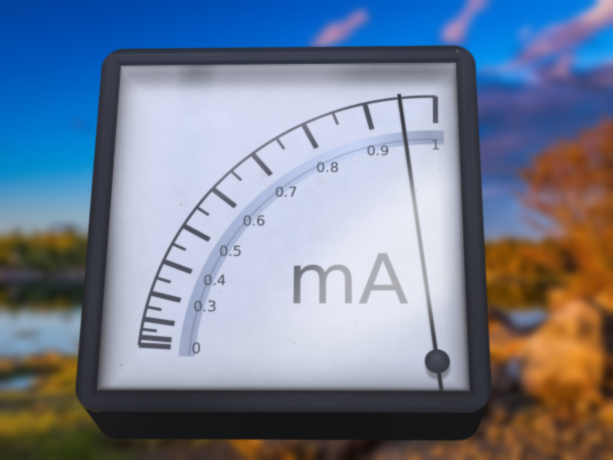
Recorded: 0.95 mA
